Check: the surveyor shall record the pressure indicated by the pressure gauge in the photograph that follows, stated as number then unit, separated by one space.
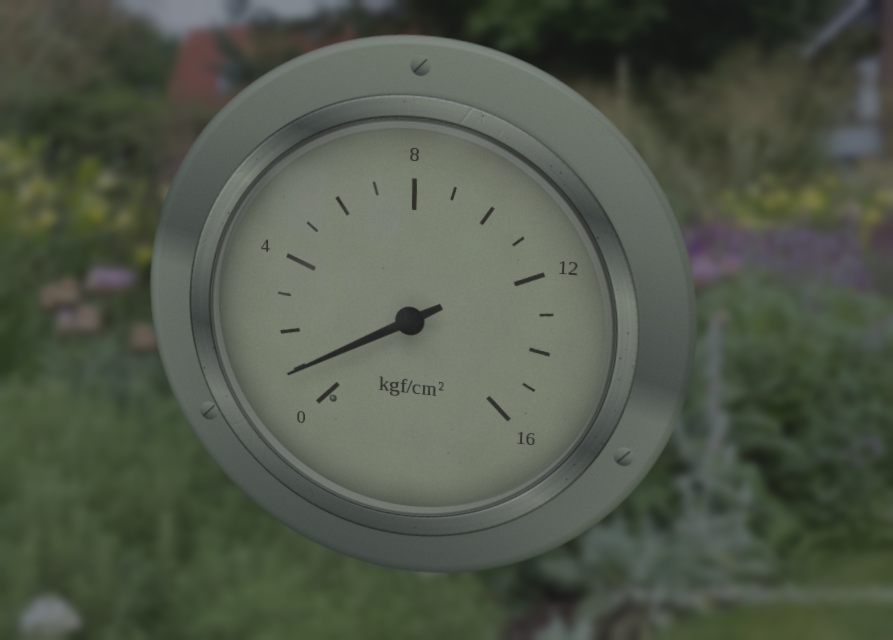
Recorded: 1 kg/cm²
